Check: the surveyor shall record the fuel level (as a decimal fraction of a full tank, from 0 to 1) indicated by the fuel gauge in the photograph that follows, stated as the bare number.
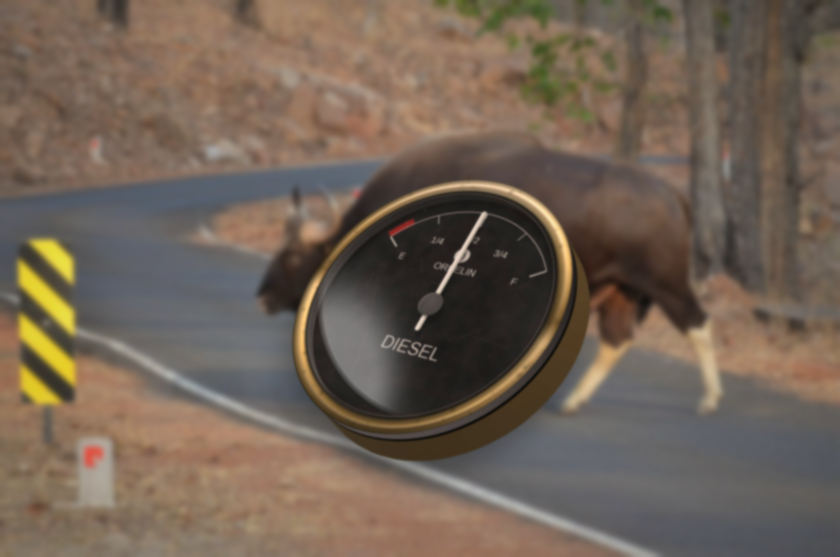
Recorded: 0.5
